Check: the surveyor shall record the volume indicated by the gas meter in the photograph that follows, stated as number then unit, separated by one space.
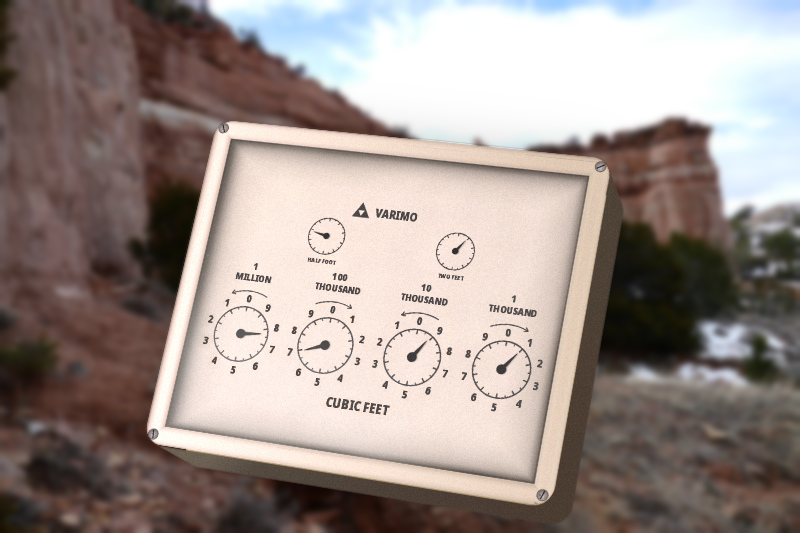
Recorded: 769100 ft³
